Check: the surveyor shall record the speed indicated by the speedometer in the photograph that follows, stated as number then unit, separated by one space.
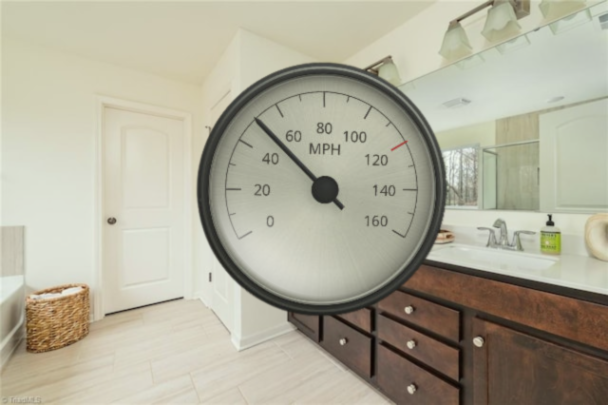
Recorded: 50 mph
